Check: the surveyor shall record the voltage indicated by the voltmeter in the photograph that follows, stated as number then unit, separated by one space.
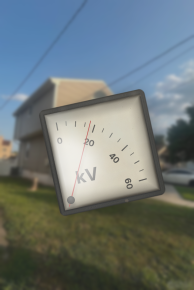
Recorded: 17.5 kV
